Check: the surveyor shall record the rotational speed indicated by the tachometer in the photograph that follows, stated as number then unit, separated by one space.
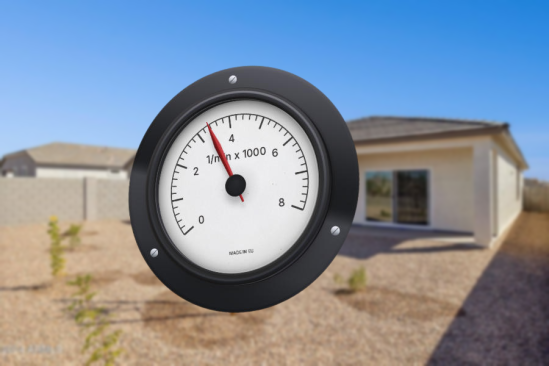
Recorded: 3400 rpm
